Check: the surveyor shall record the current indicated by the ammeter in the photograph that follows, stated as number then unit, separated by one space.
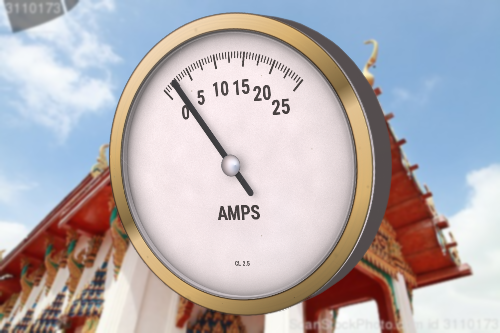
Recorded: 2.5 A
